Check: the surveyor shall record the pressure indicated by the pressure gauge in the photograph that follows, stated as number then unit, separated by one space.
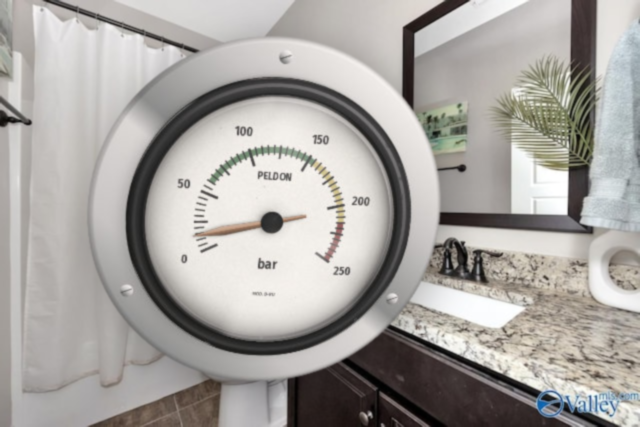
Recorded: 15 bar
